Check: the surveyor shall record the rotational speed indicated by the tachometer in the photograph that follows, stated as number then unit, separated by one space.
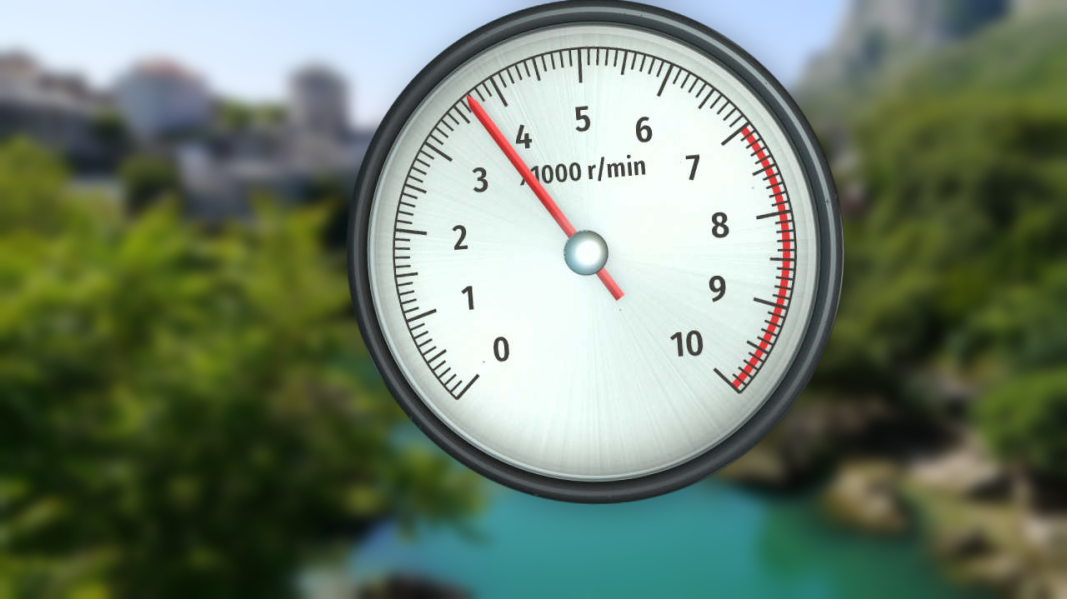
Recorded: 3700 rpm
